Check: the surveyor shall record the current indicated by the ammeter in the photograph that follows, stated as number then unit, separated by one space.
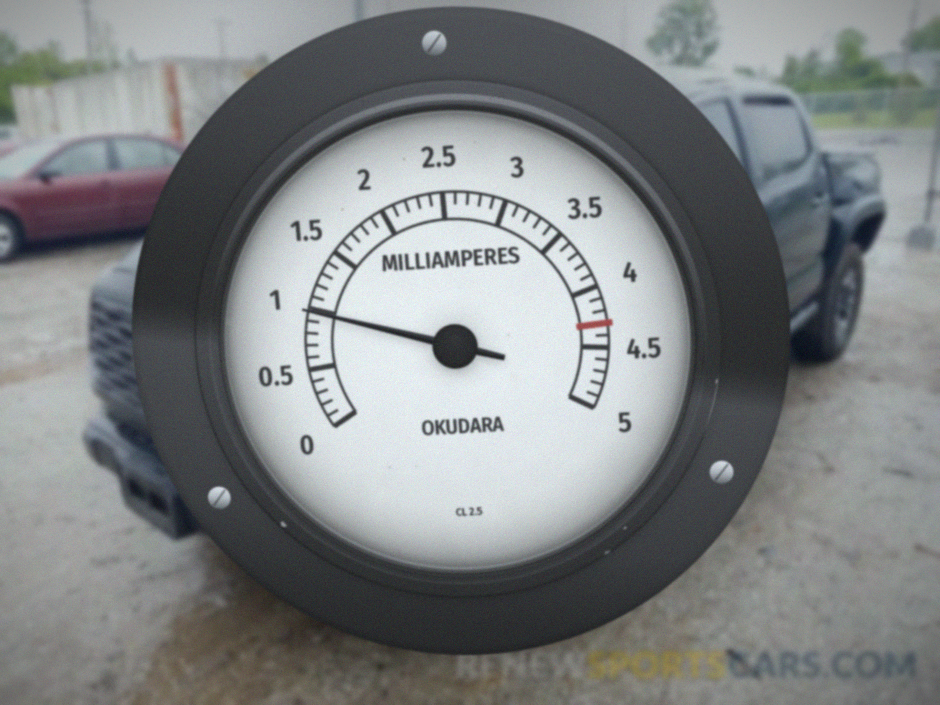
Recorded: 1 mA
